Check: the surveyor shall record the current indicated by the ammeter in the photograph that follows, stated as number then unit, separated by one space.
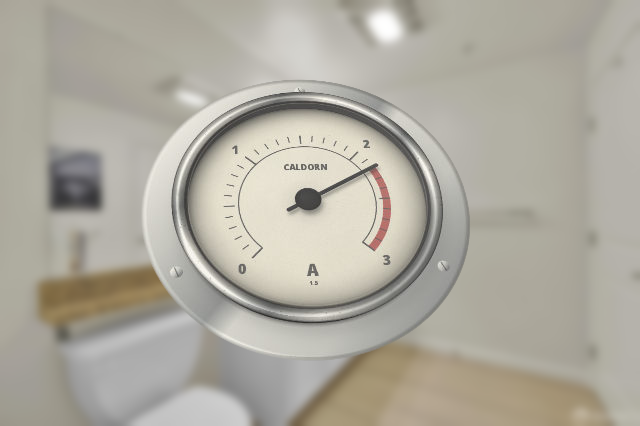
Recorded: 2.2 A
